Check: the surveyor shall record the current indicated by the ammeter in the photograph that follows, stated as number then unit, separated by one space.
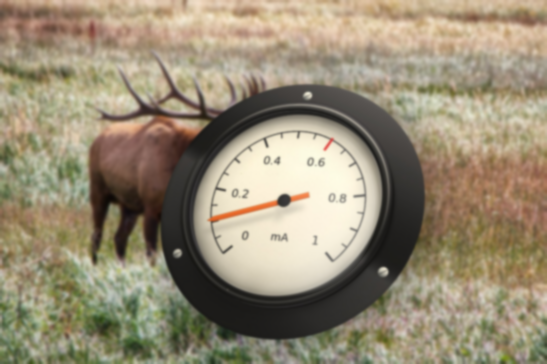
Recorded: 0.1 mA
